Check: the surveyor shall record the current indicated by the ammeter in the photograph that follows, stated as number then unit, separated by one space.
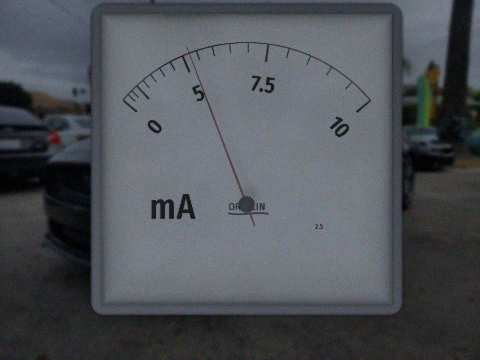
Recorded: 5.25 mA
